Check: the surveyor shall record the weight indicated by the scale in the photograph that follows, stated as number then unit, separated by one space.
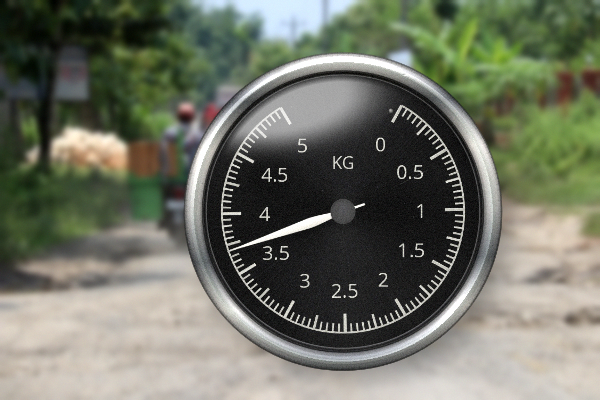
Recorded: 3.7 kg
